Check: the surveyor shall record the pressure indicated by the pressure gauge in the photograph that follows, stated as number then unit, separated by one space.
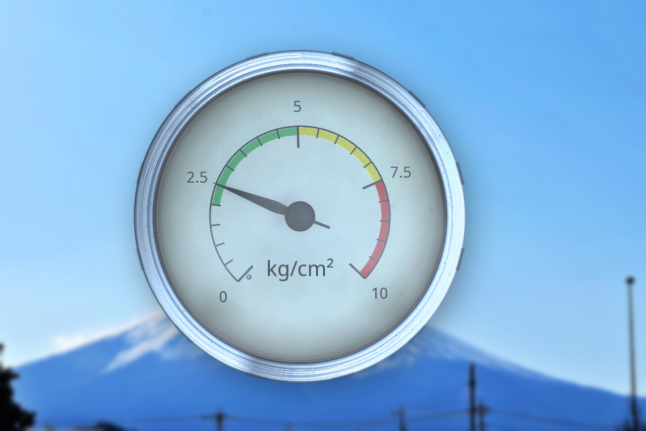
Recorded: 2.5 kg/cm²
